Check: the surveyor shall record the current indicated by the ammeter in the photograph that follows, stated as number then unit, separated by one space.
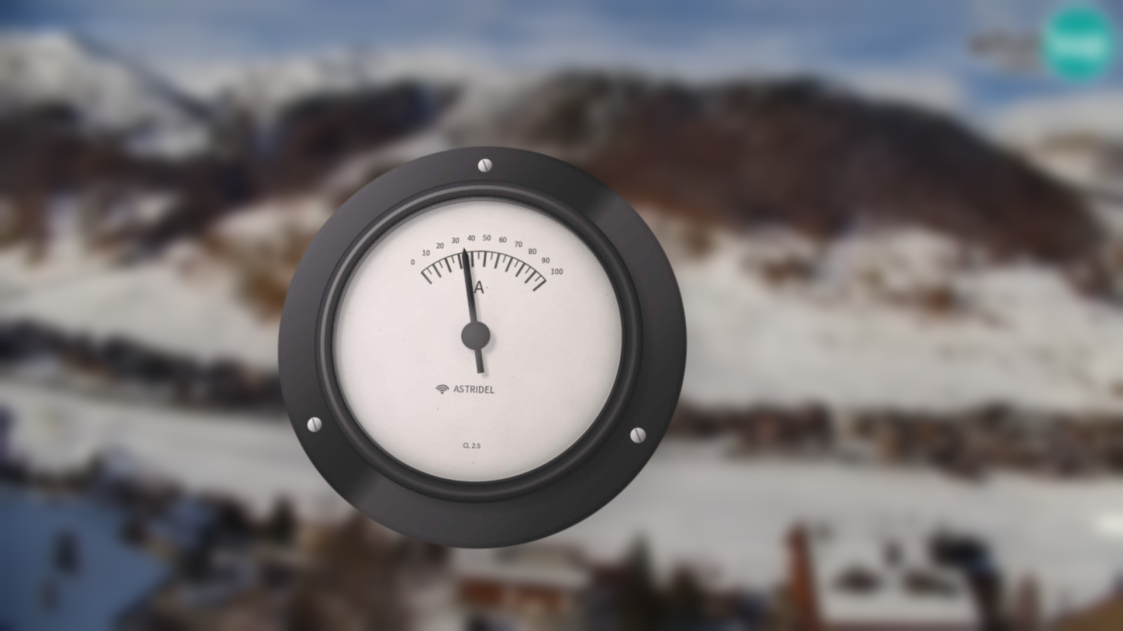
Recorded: 35 A
